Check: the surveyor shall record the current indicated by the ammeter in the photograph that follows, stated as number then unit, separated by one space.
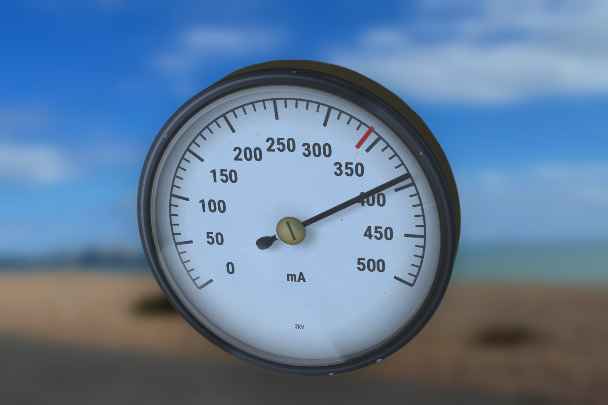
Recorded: 390 mA
